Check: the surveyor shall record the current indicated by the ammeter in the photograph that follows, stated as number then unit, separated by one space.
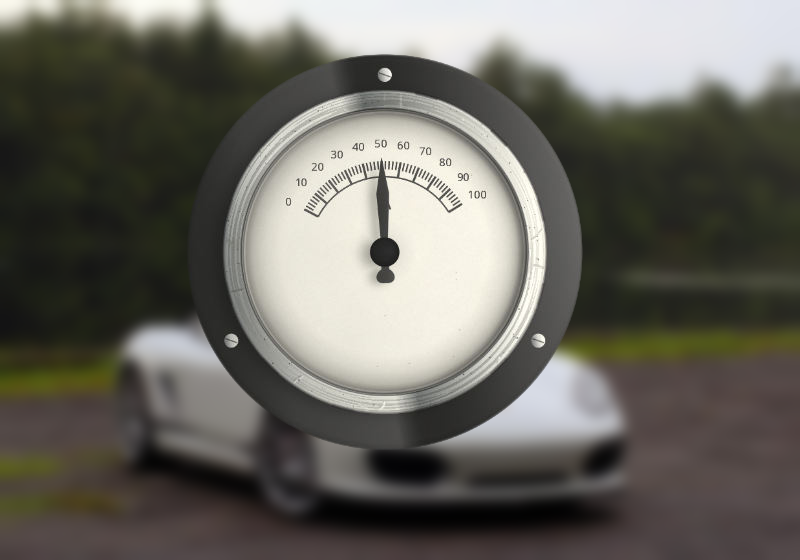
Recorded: 50 A
